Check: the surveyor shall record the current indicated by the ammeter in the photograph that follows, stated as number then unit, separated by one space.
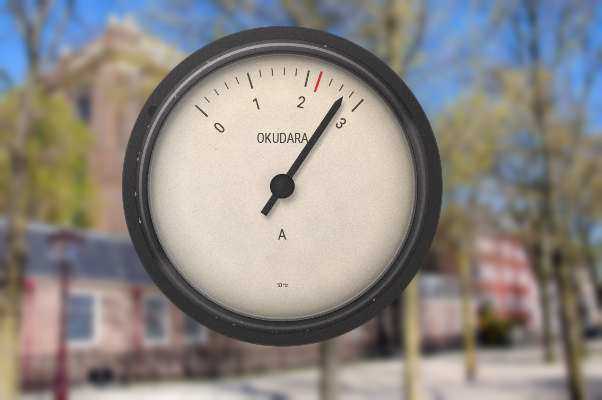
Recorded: 2.7 A
